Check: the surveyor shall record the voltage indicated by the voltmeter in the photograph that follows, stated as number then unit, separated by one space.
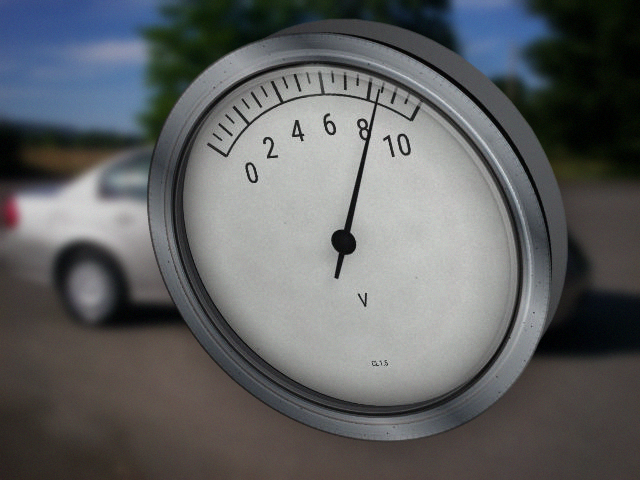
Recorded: 8.5 V
